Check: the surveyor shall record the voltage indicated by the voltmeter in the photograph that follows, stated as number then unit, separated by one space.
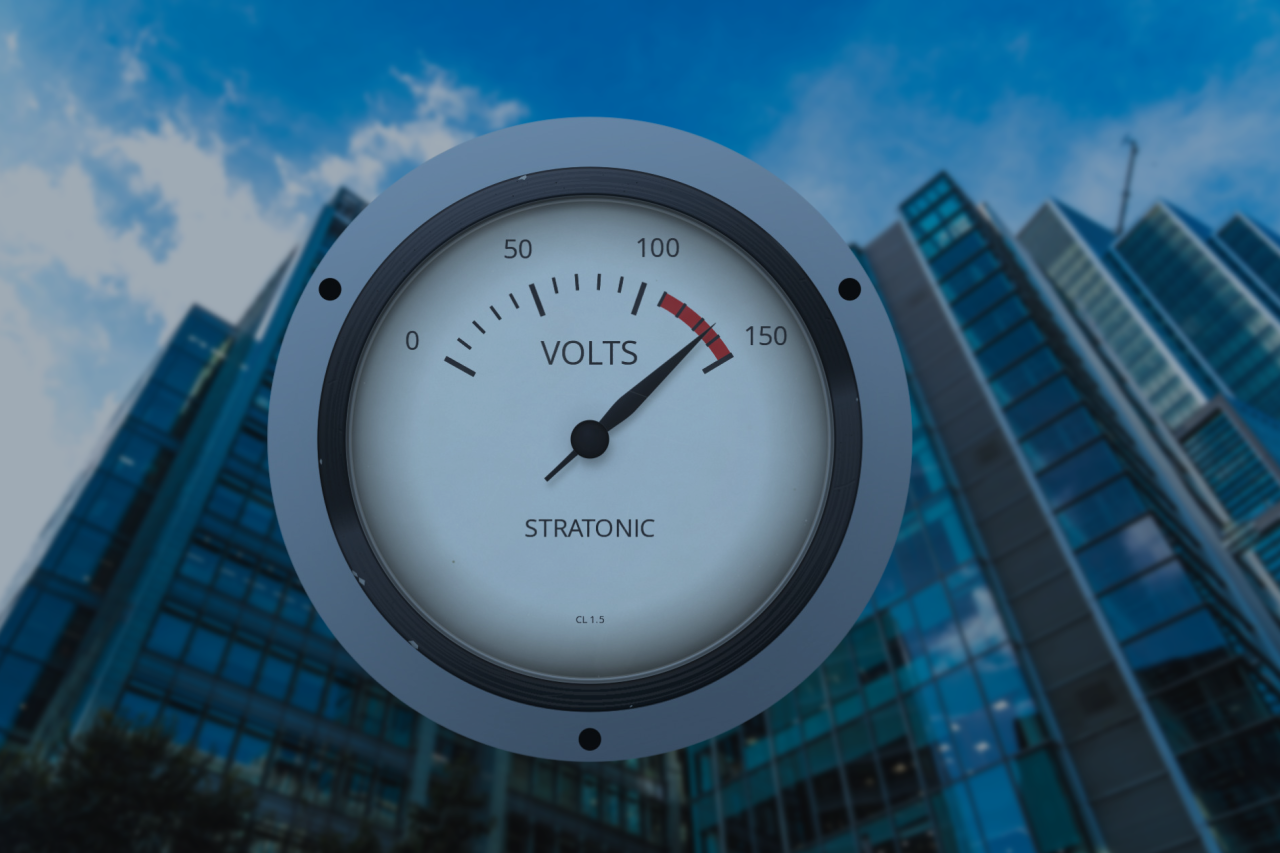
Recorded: 135 V
